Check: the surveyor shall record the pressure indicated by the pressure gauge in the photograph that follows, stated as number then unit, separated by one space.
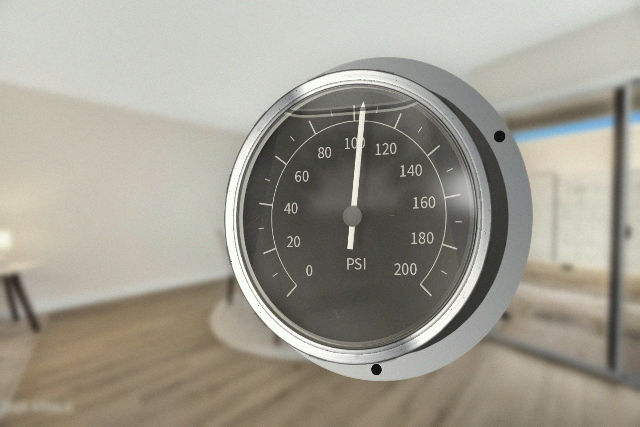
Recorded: 105 psi
